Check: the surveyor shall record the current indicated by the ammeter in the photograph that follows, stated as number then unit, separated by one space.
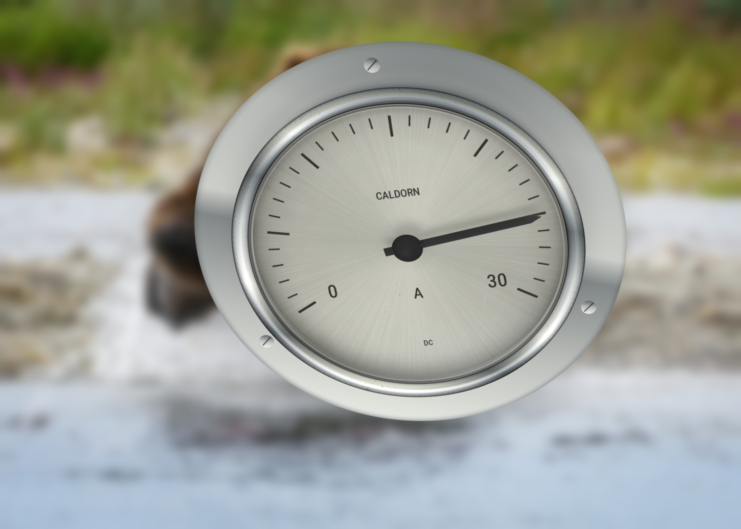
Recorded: 25 A
